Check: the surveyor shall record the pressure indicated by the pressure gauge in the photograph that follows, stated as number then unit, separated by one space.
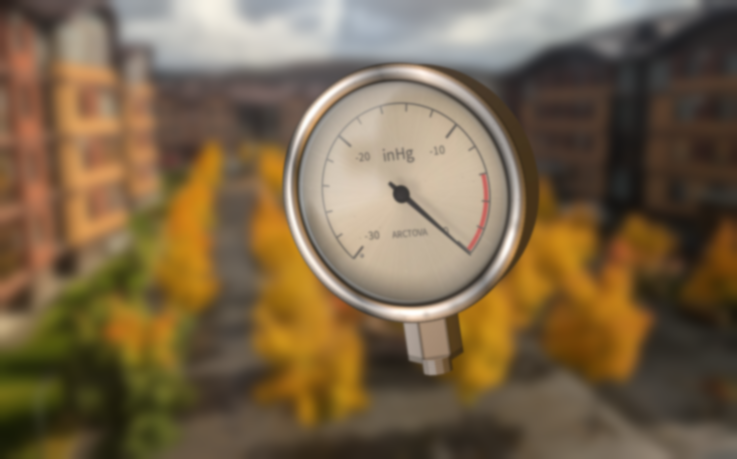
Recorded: 0 inHg
